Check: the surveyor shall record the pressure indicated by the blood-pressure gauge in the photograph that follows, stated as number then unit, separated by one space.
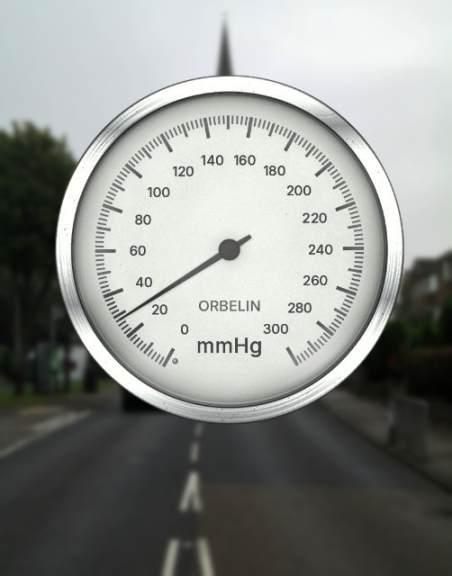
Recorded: 28 mmHg
